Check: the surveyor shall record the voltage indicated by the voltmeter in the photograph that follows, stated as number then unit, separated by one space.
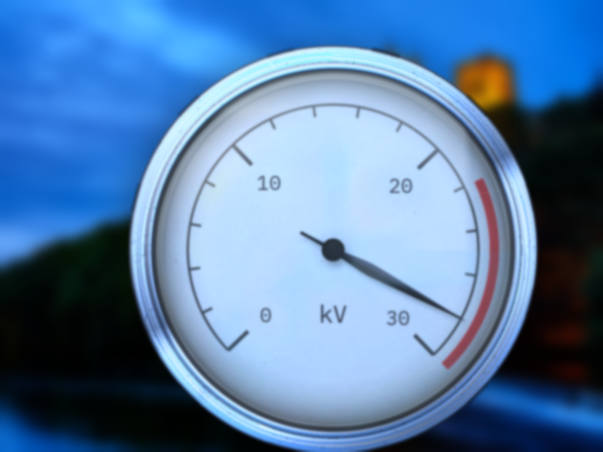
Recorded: 28 kV
